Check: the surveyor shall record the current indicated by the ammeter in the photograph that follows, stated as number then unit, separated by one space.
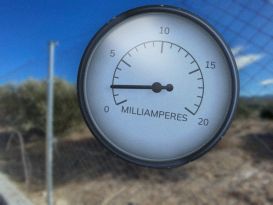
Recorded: 2 mA
